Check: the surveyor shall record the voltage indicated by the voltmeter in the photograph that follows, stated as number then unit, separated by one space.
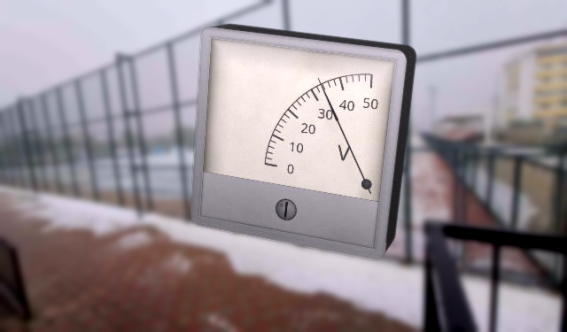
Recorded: 34 V
